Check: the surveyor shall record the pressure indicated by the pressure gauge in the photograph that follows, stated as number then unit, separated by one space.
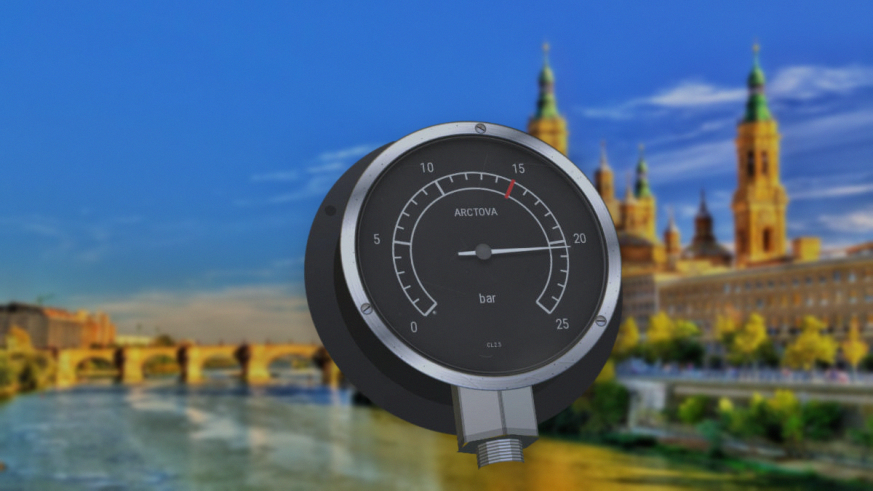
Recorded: 20.5 bar
